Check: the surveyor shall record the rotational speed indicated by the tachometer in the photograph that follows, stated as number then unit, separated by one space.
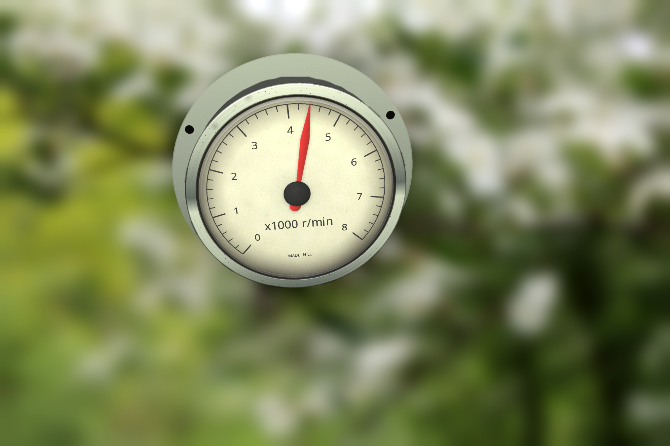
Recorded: 4400 rpm
